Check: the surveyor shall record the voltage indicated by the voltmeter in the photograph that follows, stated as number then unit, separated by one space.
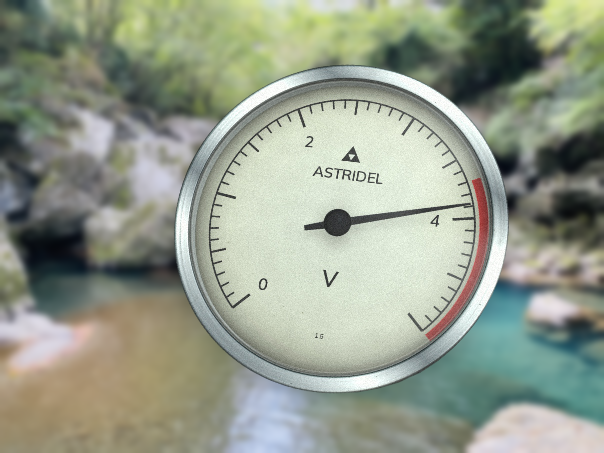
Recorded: 3.9 V
